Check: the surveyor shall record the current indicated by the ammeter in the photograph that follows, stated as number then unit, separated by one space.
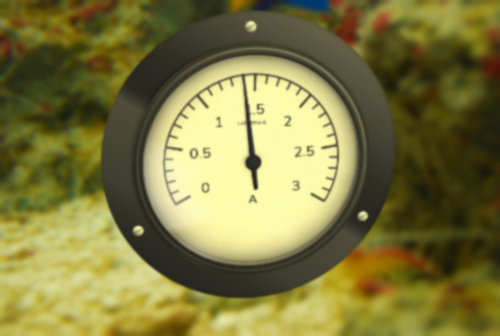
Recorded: 1.4 A
